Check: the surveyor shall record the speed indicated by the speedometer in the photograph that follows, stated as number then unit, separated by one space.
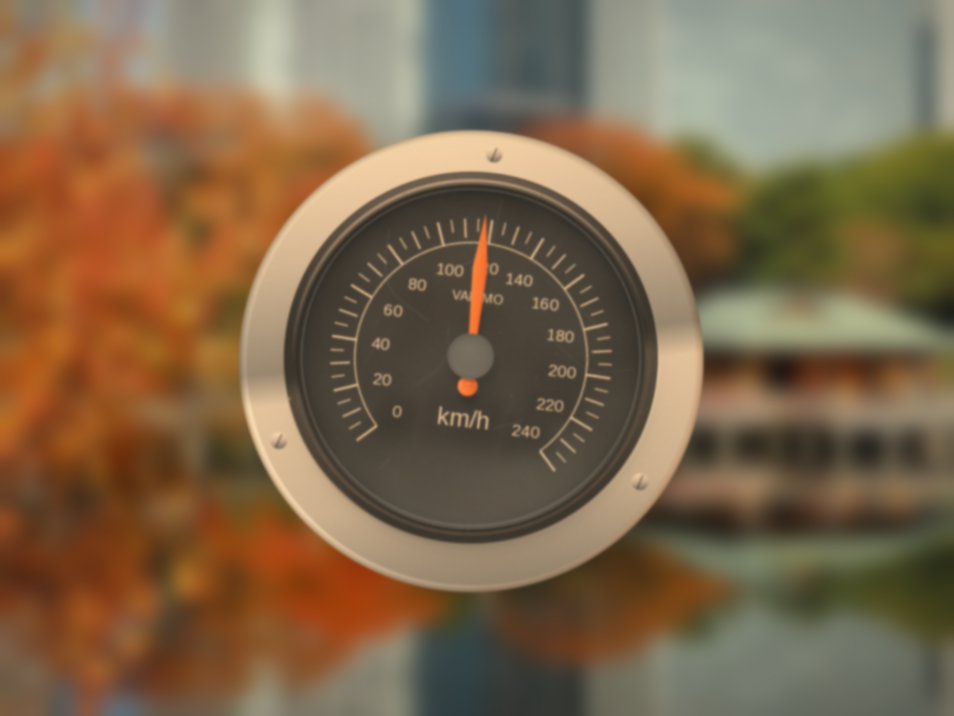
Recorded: 117.5 km/h
